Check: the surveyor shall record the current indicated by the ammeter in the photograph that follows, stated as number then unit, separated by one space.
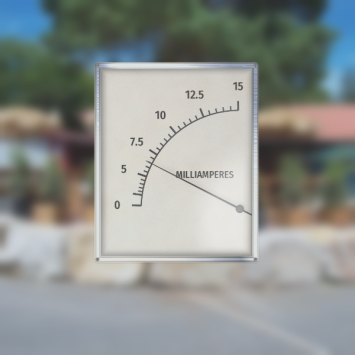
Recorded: 6.5 mA
